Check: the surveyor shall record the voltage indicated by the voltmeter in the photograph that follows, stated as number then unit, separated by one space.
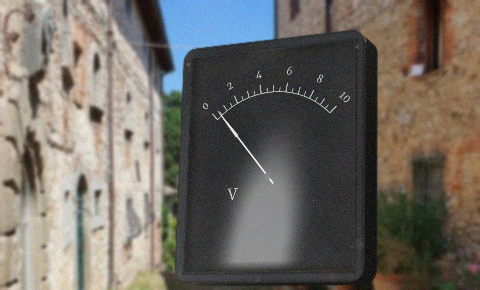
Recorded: 0.5 V
